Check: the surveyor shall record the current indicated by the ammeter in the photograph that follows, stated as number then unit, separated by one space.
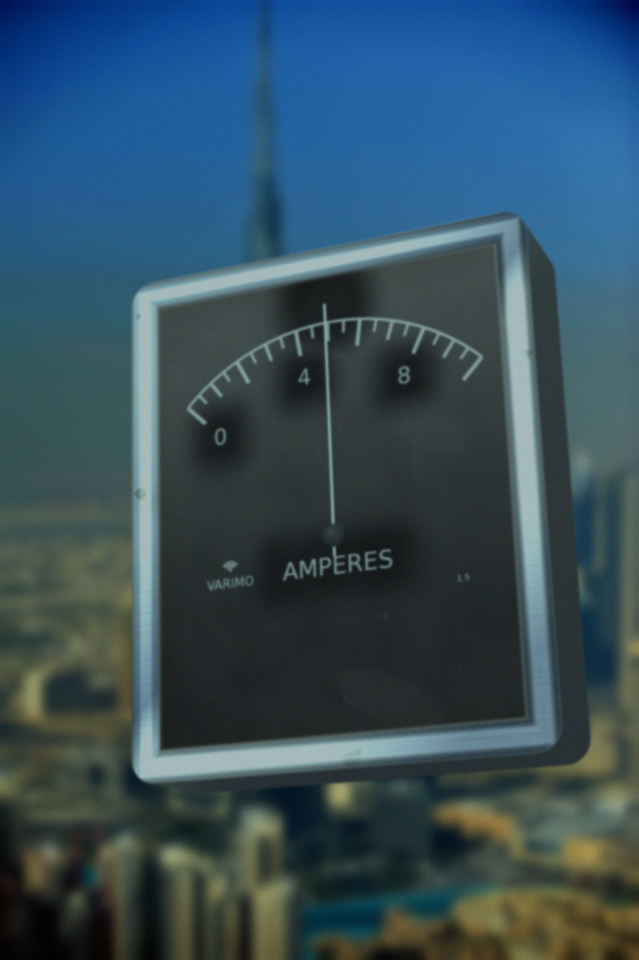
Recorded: 5 A
